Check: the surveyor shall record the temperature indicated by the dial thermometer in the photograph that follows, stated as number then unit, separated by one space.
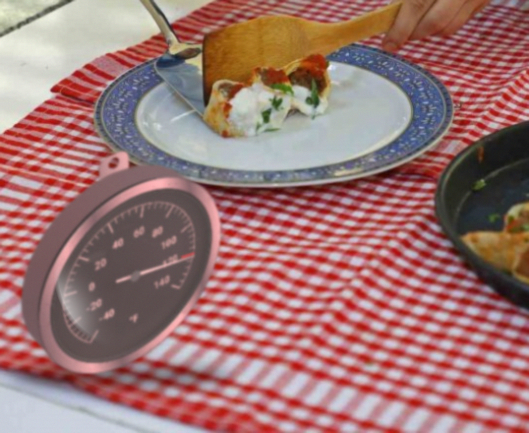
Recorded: 120 °F
